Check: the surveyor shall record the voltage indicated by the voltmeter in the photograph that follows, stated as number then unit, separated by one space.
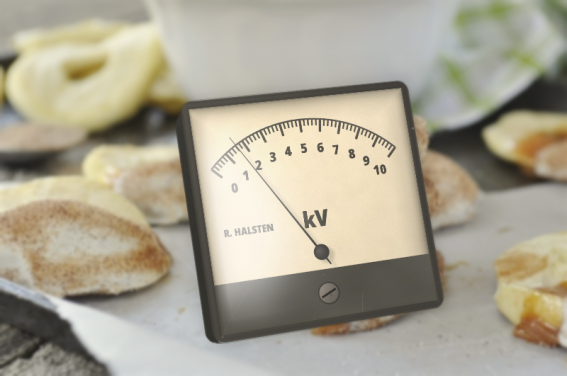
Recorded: 1.6 kV
